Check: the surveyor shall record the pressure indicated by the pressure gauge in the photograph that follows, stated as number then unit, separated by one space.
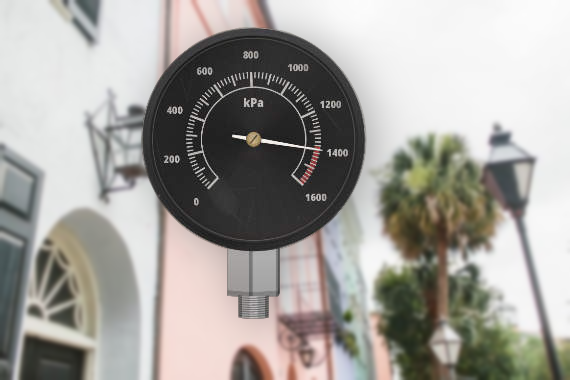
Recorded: 1400 kPa
